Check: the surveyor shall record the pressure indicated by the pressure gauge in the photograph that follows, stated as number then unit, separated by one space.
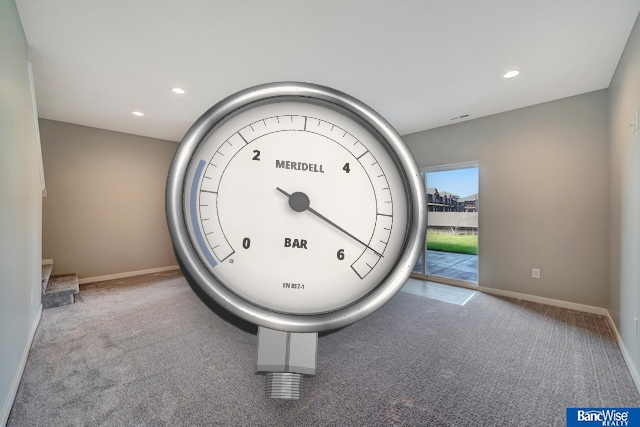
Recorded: 5.6 bar
